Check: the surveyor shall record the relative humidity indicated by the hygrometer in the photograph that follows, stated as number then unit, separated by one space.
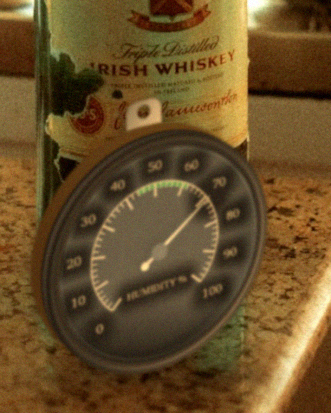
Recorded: 70 %
